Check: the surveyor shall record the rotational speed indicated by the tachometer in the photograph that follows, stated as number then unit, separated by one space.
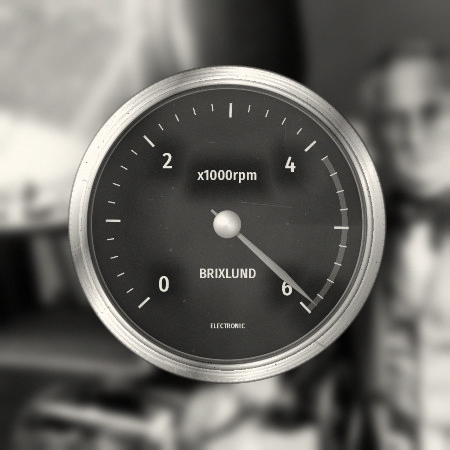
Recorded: 5900 rpm
